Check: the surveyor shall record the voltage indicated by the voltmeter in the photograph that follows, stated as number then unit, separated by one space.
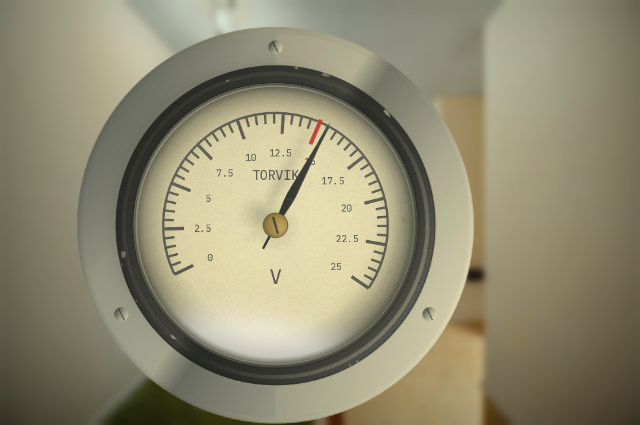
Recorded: 15 V
